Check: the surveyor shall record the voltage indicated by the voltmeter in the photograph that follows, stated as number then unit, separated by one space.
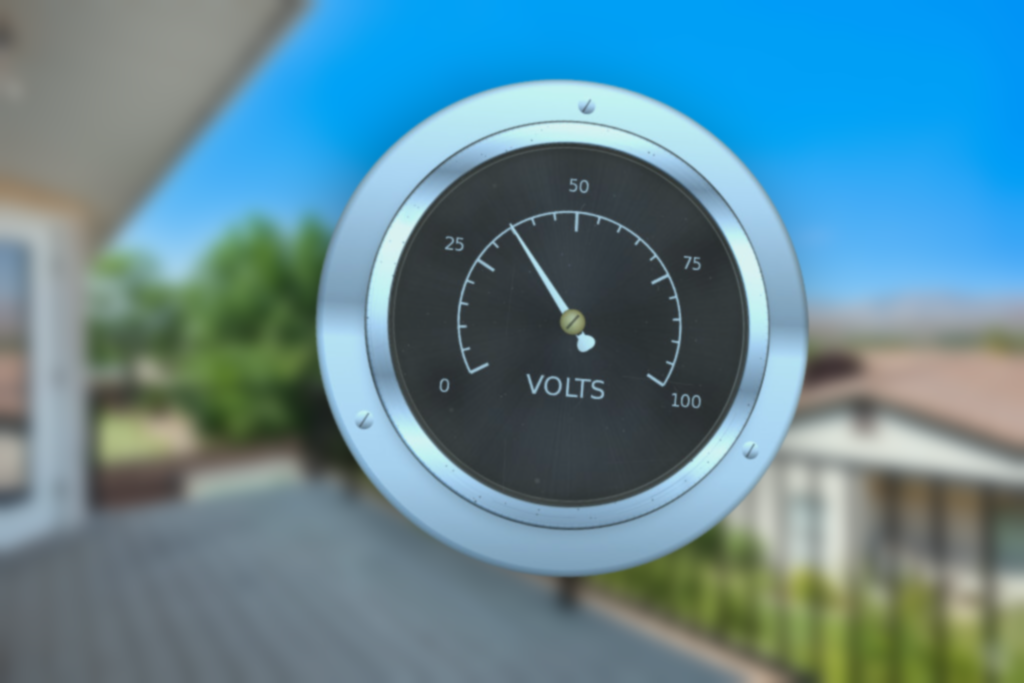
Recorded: 35 V
